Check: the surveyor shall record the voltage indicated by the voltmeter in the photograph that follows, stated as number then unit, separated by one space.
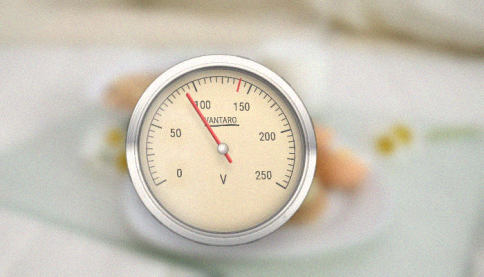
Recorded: 90 V
